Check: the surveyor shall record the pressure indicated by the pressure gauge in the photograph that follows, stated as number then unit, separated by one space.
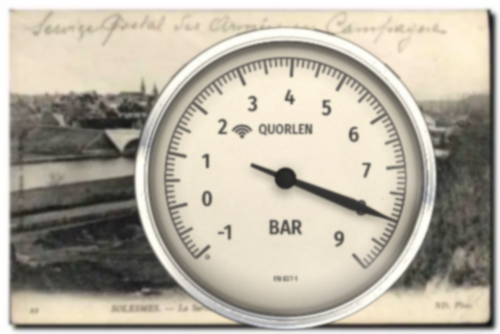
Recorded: 8 bar
